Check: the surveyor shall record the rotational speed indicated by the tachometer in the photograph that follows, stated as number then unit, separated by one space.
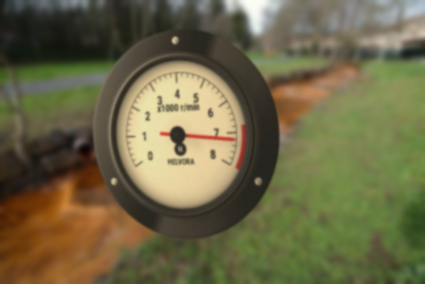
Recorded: 7200 rpm
